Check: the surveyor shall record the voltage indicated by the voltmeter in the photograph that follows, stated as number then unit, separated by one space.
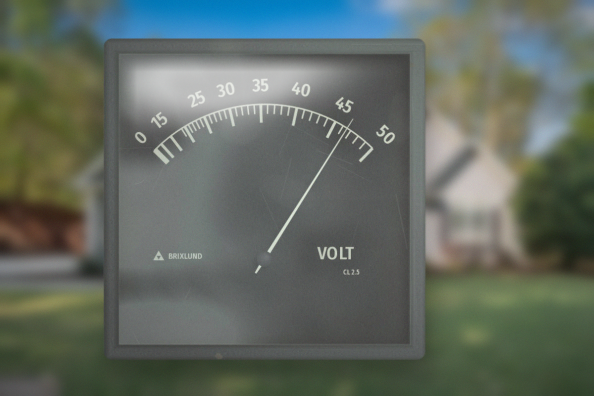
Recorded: 46.5 V
